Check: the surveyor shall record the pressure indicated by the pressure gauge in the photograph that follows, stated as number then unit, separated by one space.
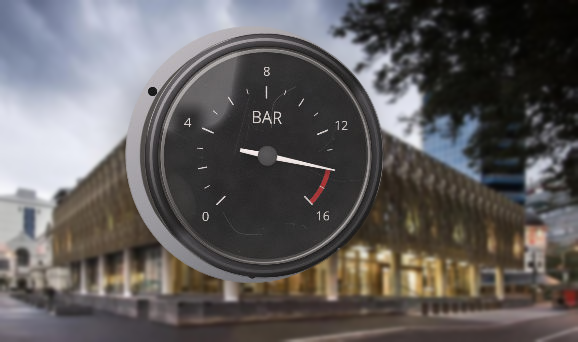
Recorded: 14 bar
